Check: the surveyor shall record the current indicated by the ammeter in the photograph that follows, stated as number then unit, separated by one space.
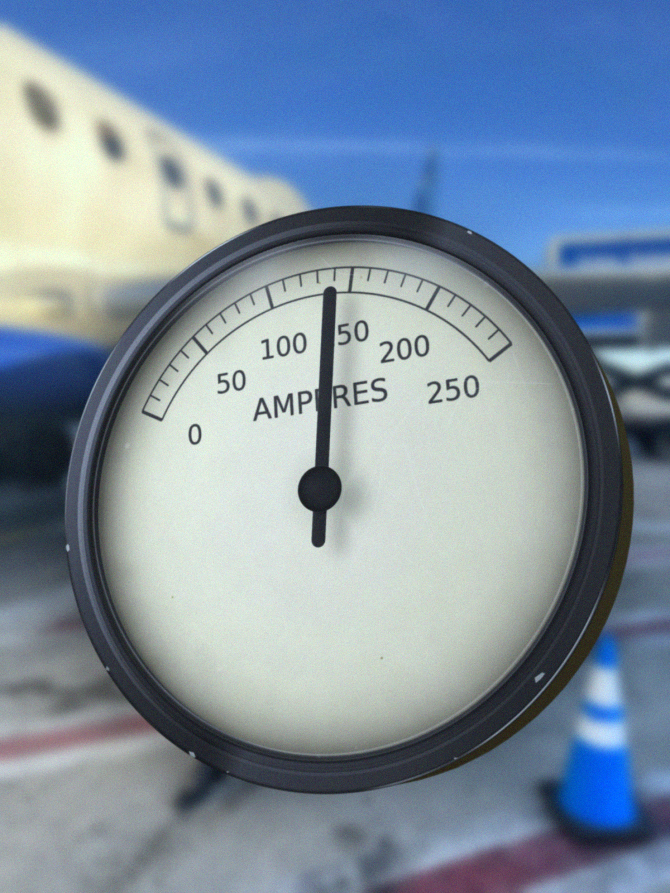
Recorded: 140 A
